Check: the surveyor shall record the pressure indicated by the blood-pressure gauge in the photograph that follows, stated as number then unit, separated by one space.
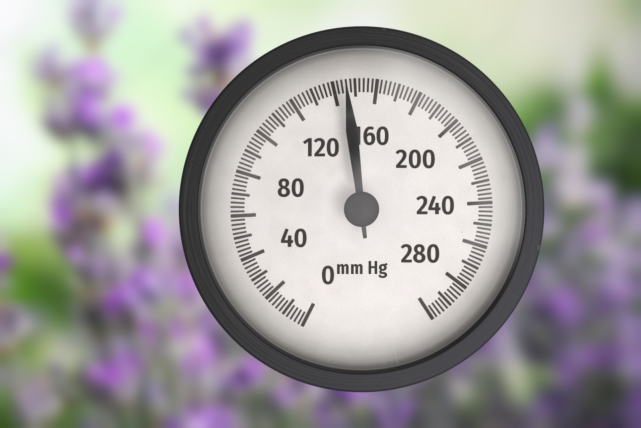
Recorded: 146 mmHg
